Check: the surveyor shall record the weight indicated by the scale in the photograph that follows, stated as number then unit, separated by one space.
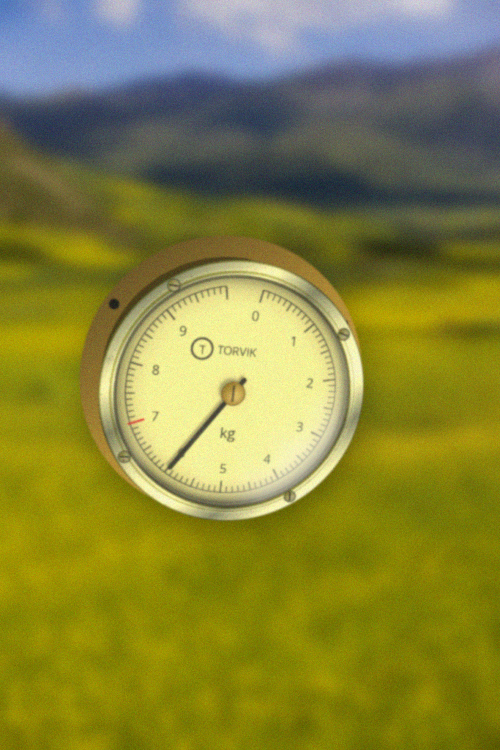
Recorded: 6 kg
